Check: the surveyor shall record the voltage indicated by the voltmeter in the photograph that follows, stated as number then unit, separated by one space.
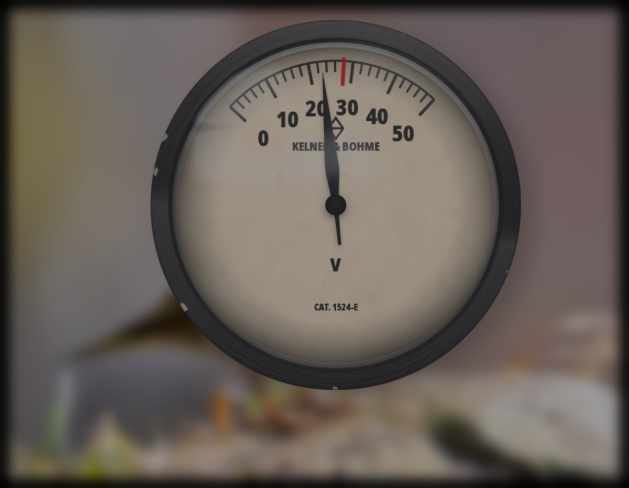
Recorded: 23 V
